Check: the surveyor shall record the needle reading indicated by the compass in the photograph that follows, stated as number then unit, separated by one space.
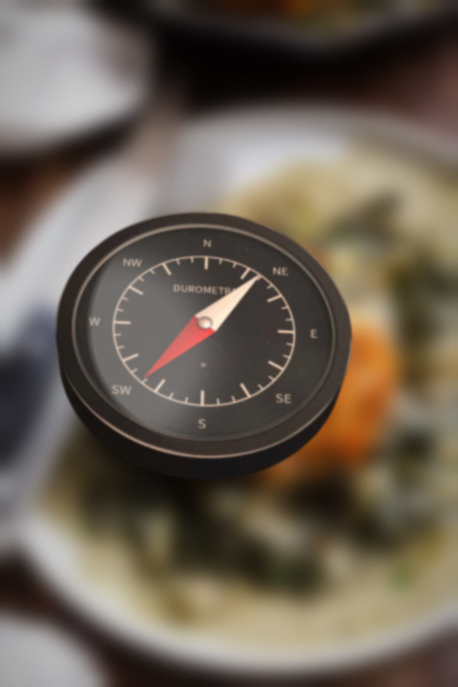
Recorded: 220 °
